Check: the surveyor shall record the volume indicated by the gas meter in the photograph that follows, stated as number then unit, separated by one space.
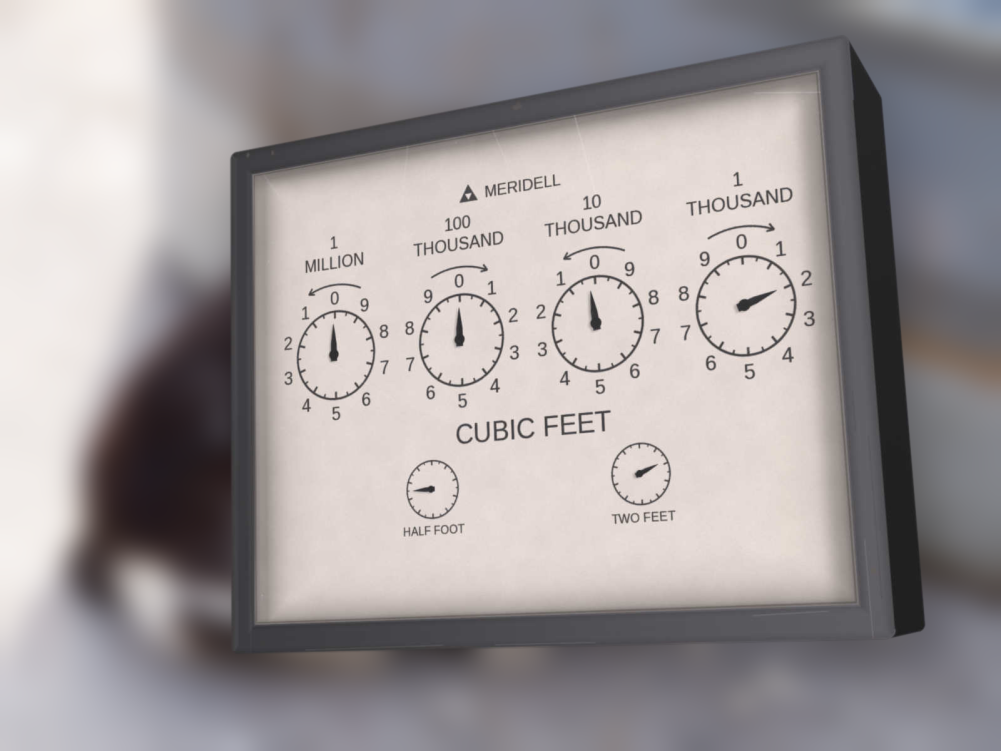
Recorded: 200 ft³
